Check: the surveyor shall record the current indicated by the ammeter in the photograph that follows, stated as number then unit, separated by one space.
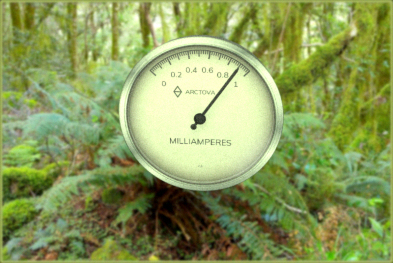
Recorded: 0.9 mA
